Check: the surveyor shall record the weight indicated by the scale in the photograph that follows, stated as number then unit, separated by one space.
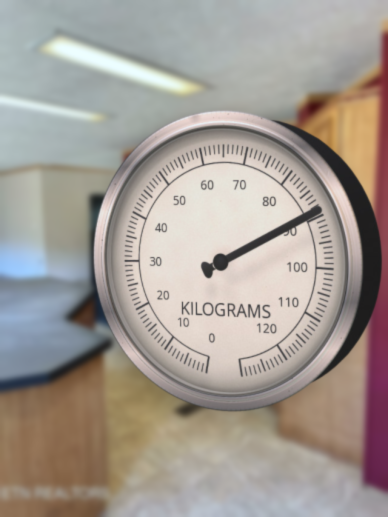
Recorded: 89 kg
